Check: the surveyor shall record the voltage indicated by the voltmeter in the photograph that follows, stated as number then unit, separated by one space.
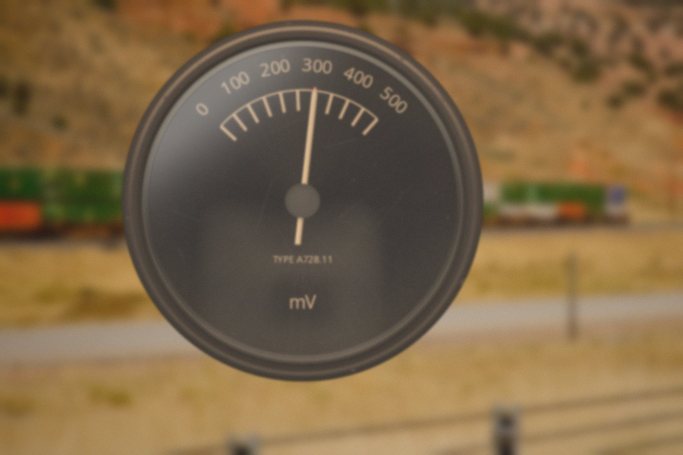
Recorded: 300 mV
